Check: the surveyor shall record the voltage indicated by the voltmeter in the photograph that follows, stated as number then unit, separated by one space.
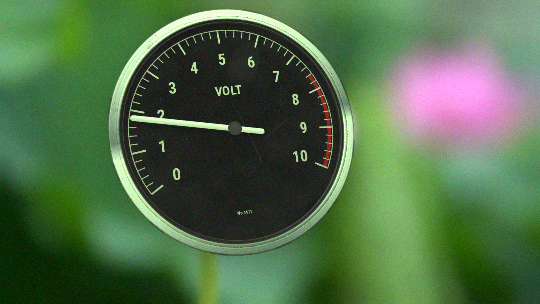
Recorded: 1.8 V
